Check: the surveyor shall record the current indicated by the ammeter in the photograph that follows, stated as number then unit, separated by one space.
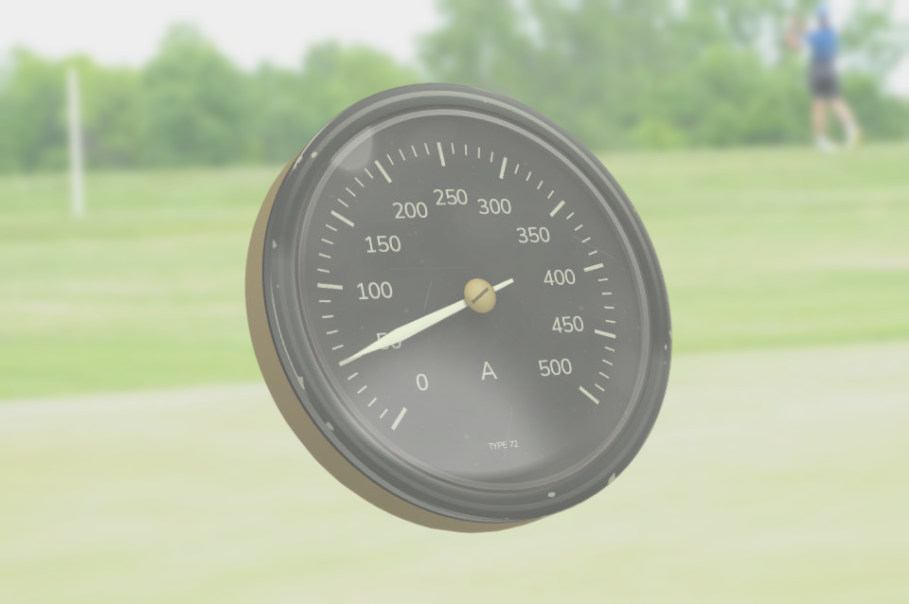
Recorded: 50 A
